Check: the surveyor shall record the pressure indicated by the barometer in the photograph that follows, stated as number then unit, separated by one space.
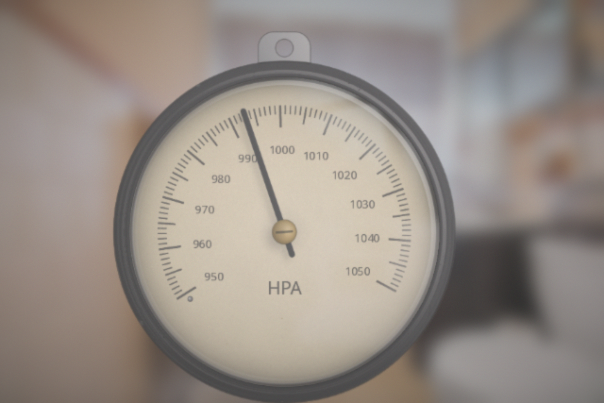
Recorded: 993 hPa
